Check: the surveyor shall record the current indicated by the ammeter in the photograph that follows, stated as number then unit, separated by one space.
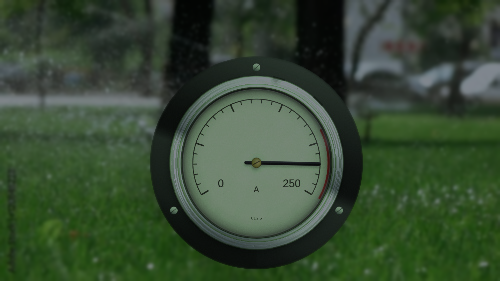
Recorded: 220 A
